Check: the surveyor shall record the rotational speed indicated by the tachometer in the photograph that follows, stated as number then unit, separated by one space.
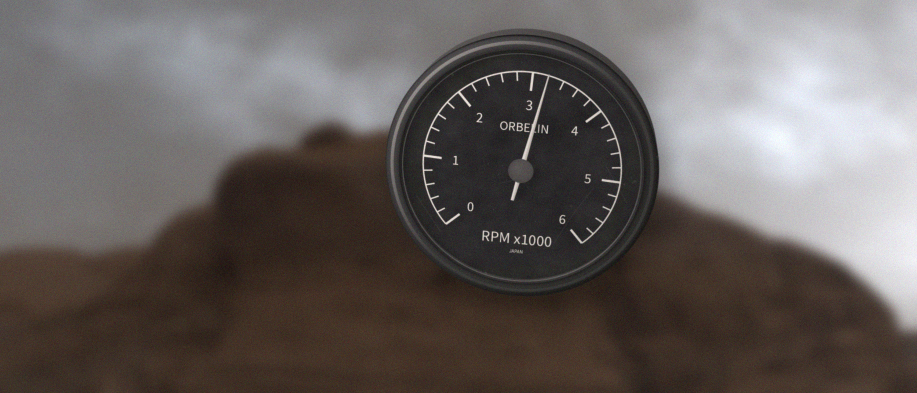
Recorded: 3200 rpm
